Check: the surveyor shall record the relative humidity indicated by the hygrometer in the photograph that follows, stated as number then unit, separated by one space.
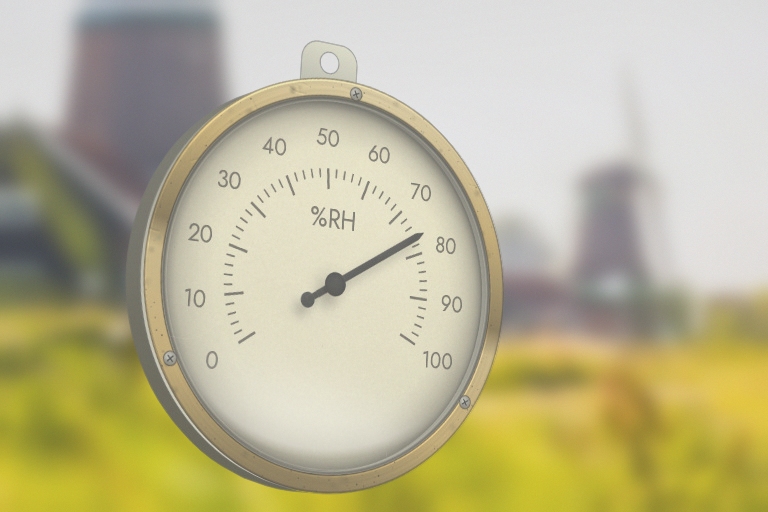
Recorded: 76 %
